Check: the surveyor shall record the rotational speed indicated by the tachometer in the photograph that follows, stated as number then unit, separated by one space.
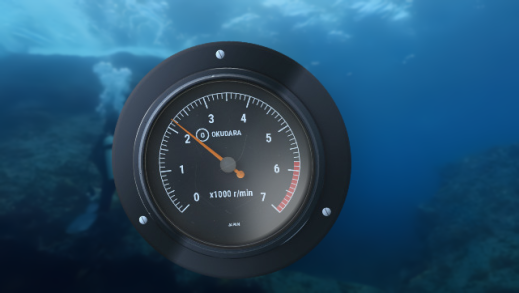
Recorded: 2200 rpm
